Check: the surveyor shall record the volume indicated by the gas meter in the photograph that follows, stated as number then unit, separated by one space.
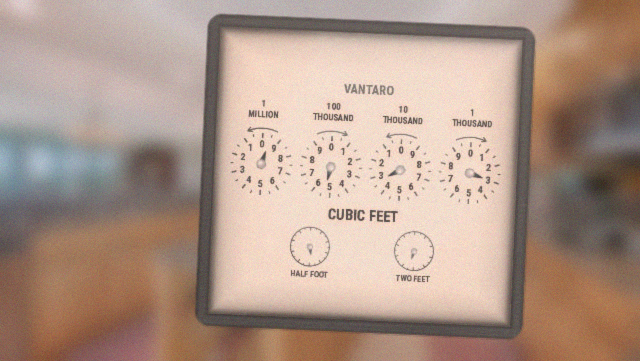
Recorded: 953300 ft³
